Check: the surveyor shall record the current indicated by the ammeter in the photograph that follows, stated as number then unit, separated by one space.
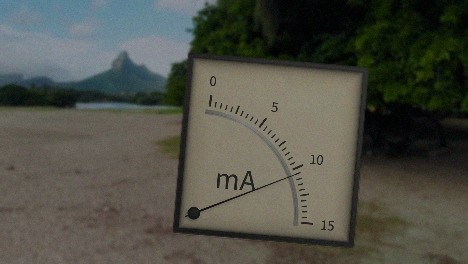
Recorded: 10.5 mA
